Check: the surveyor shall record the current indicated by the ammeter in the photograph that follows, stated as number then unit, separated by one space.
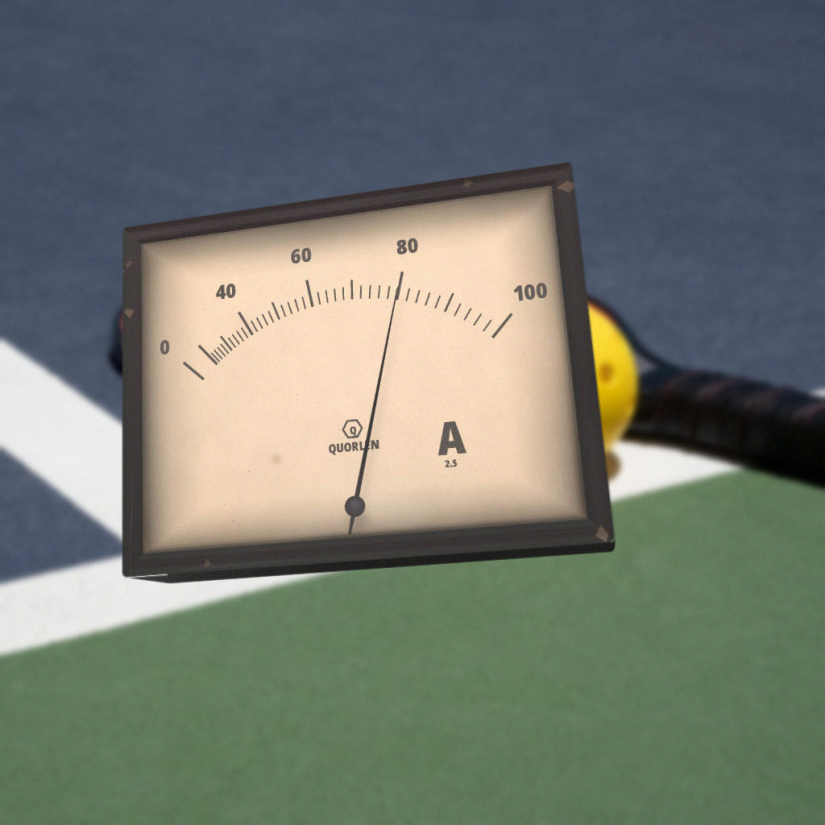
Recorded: 80 A
